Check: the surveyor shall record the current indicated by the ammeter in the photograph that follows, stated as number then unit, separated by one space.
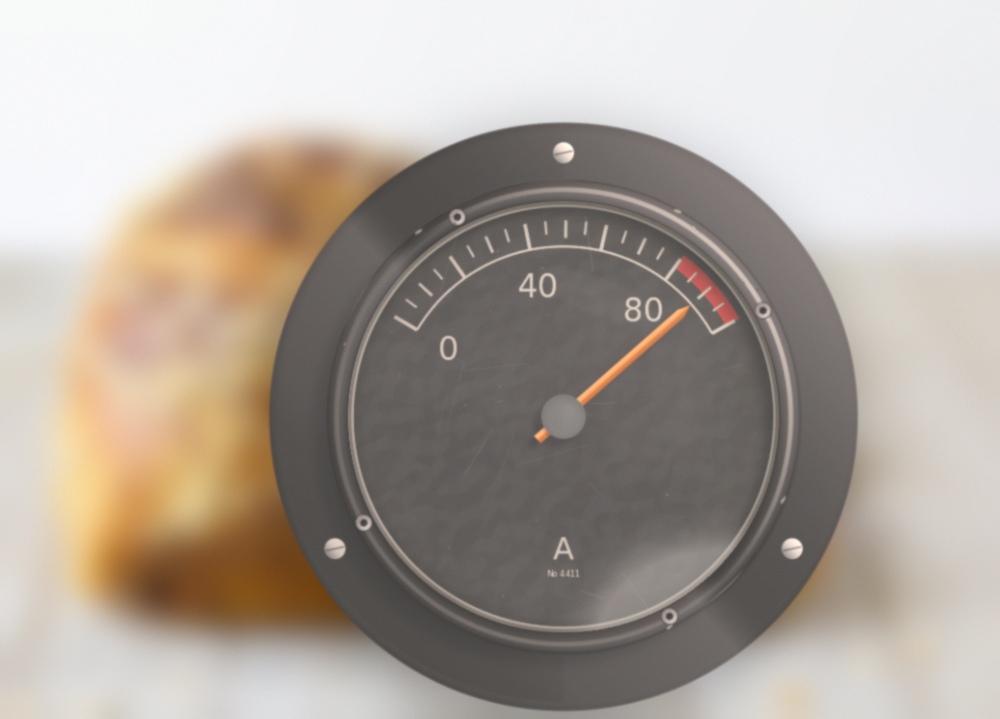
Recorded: 90 A
